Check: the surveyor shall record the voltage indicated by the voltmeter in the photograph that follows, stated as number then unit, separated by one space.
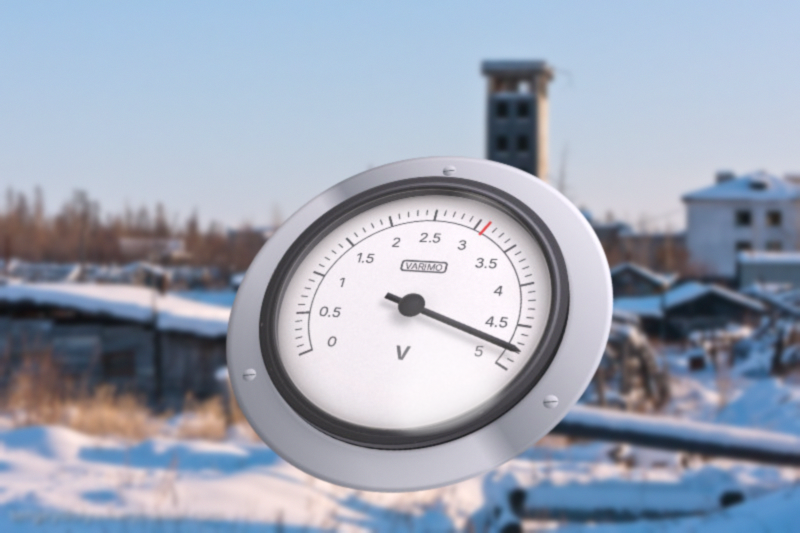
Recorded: 4.8 V
